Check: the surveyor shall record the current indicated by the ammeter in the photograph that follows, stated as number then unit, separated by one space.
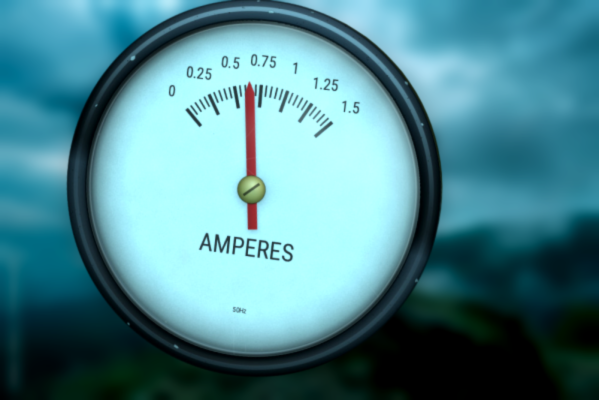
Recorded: 0.65 A
